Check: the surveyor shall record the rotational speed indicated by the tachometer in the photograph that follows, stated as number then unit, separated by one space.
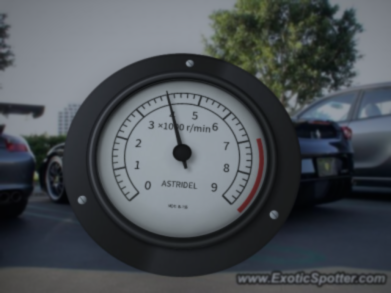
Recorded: 4000 rpm
